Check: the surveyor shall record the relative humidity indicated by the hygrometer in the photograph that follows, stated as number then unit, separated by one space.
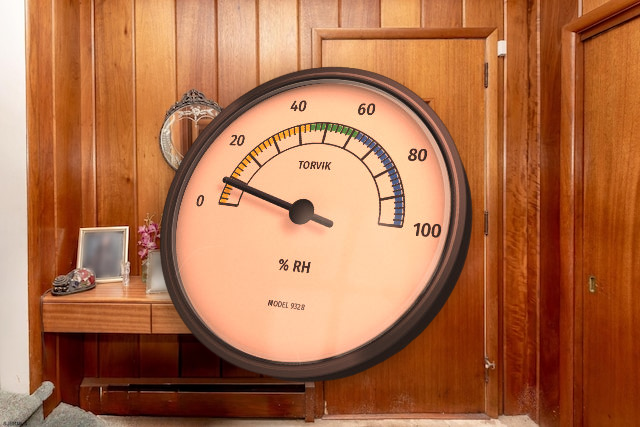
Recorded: 8 %
